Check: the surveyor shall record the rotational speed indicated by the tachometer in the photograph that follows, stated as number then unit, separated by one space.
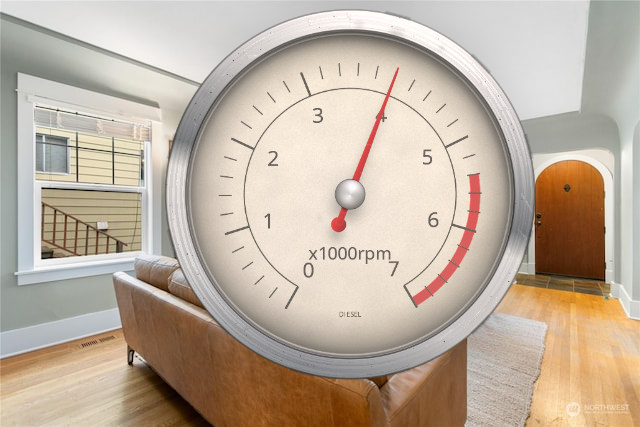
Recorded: 4000 rpm
